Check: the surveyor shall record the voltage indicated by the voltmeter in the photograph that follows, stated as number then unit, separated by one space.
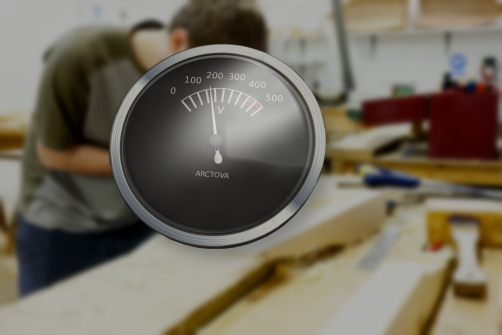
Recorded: 175 V
